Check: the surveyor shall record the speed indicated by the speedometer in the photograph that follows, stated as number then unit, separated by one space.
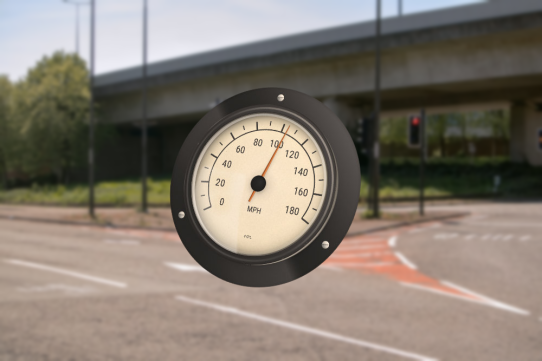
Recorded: 105 mph
